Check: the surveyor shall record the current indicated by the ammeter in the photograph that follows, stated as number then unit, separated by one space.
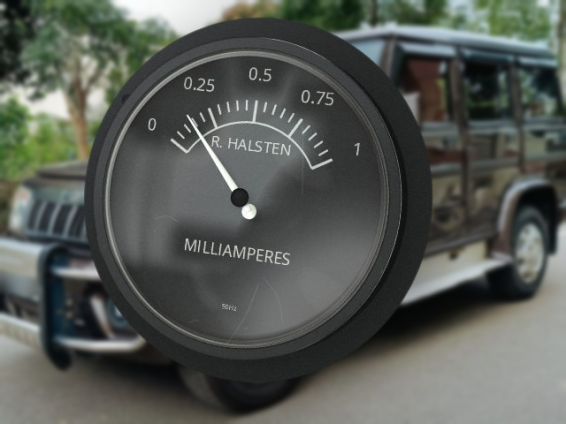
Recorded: 0.15 mA
